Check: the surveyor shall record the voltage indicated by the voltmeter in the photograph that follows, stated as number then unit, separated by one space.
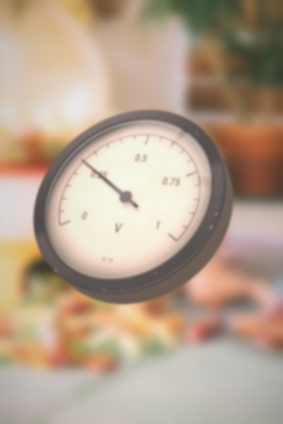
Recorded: 0.25 V
